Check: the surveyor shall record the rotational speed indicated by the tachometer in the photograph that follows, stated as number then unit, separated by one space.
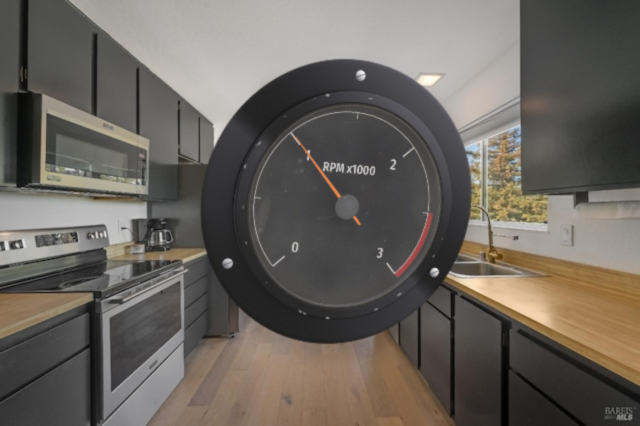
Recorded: 1000 rpm
